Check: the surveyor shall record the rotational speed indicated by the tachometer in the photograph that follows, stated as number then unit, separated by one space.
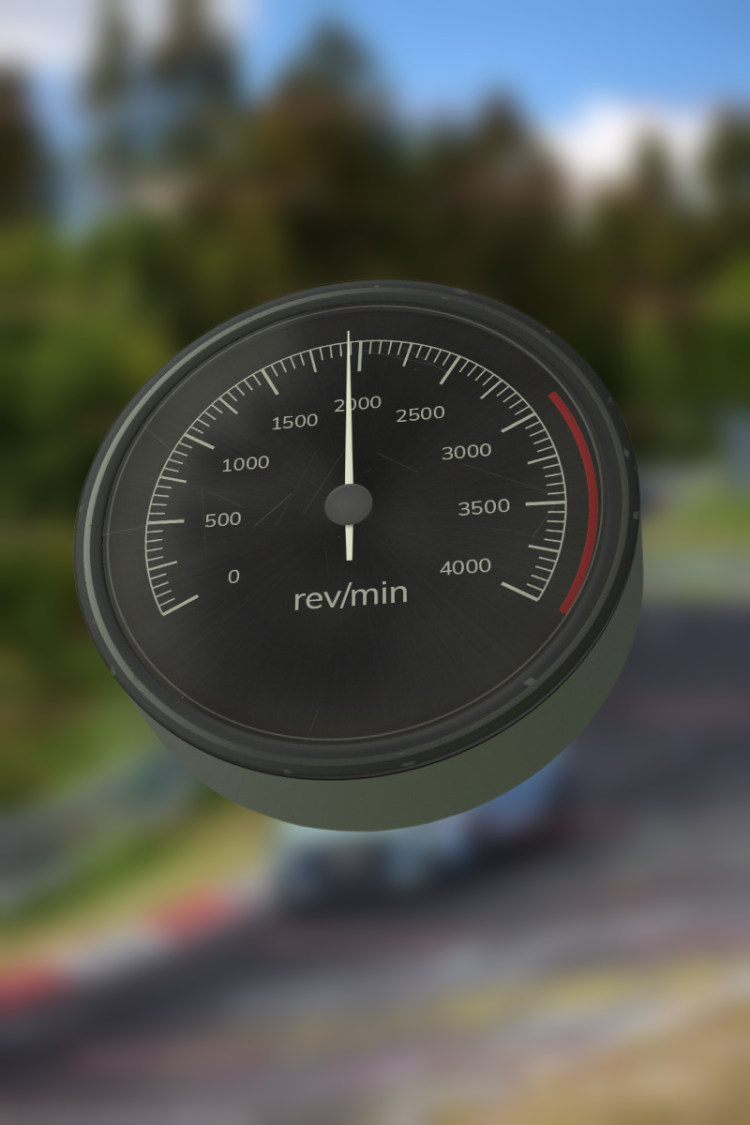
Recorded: 1950 rpm
